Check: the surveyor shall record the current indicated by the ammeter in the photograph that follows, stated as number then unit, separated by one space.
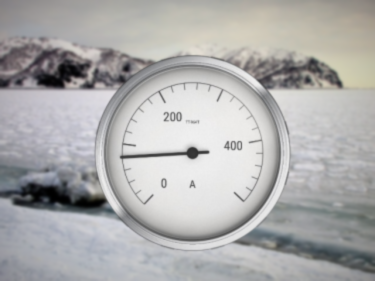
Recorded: 80 A
